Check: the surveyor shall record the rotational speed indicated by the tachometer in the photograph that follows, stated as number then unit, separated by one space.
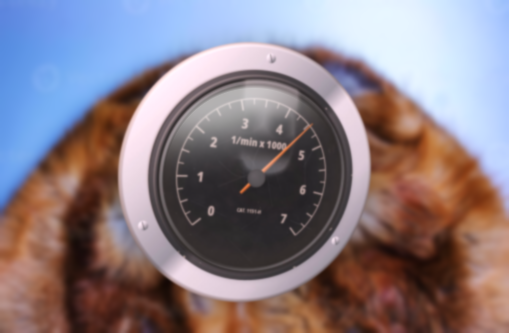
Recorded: 4500 rpm
